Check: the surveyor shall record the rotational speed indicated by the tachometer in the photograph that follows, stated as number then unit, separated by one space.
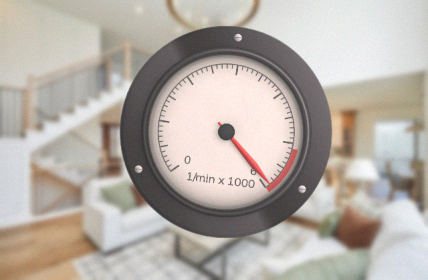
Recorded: 5900 rpm
